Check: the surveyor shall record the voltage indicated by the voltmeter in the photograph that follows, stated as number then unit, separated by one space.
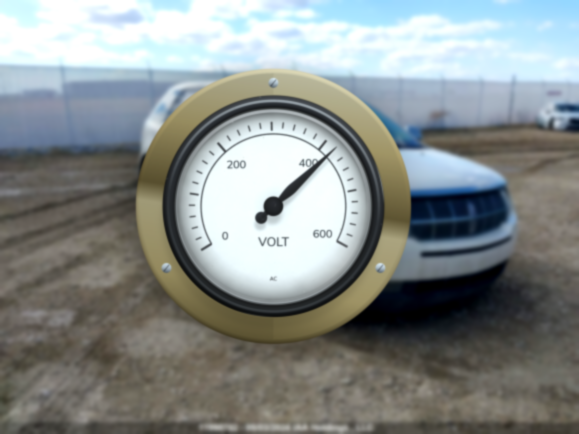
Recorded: 420 V
